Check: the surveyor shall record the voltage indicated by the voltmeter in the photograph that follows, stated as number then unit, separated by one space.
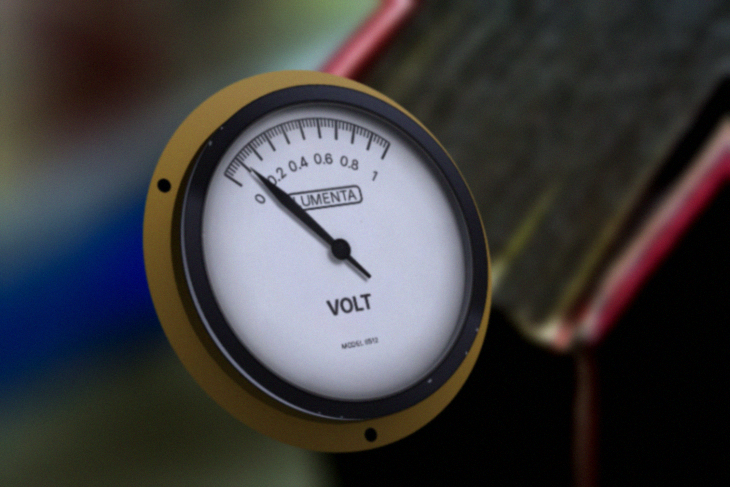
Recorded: 0.1 V
